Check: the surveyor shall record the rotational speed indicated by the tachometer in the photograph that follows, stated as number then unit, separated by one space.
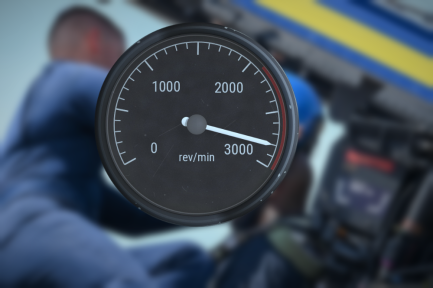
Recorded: 2800 rpm
